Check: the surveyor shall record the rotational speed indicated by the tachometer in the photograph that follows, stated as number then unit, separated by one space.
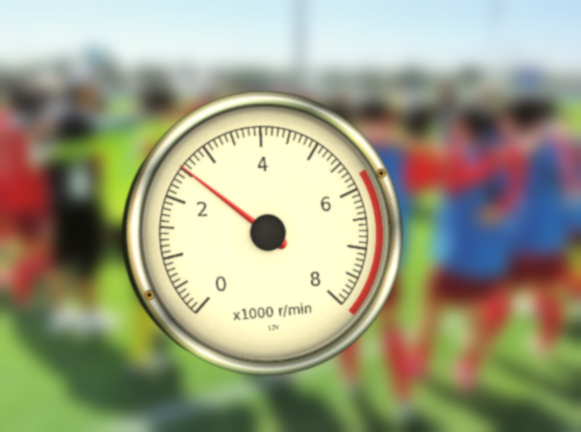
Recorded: 2500 rpm
